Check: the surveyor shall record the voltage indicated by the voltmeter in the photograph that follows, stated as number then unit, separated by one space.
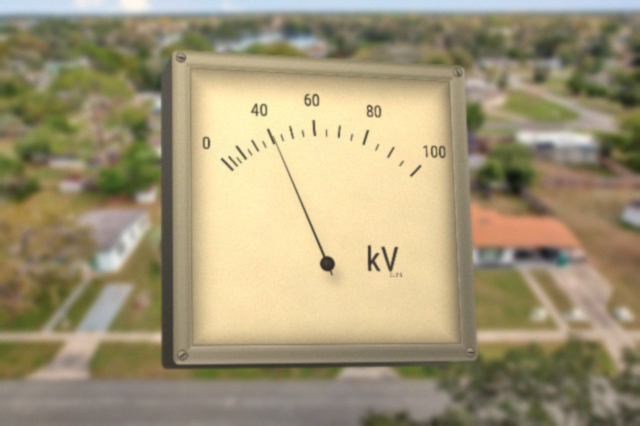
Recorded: 40 kV
